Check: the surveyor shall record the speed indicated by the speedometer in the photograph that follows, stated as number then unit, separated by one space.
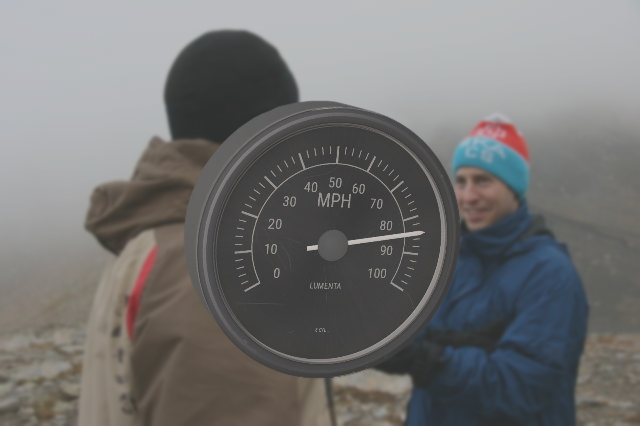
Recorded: 84 mph
